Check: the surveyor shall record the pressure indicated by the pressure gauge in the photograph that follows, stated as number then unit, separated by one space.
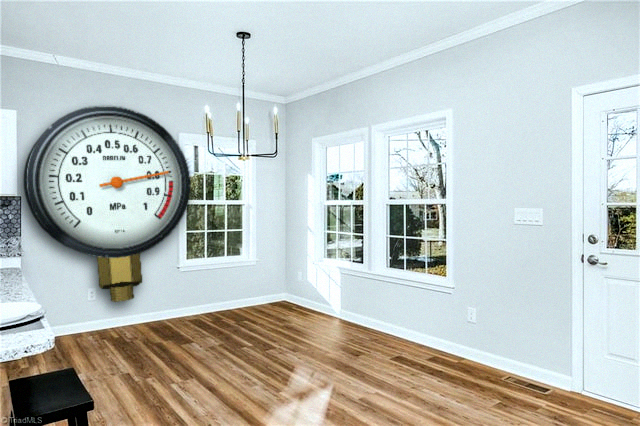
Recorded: 0.8 MPa
